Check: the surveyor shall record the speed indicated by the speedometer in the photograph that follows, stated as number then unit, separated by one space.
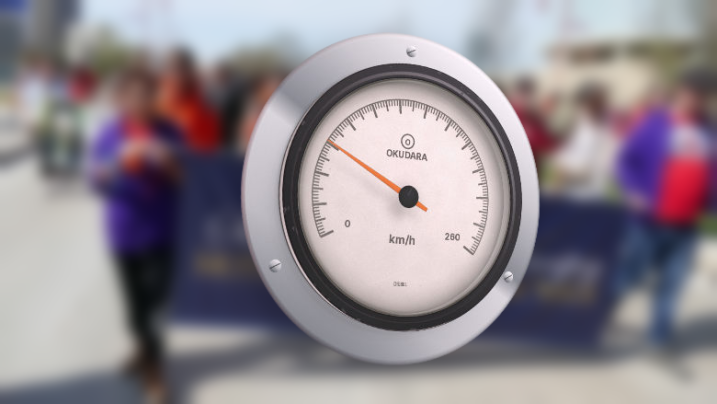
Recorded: 60 km/h
